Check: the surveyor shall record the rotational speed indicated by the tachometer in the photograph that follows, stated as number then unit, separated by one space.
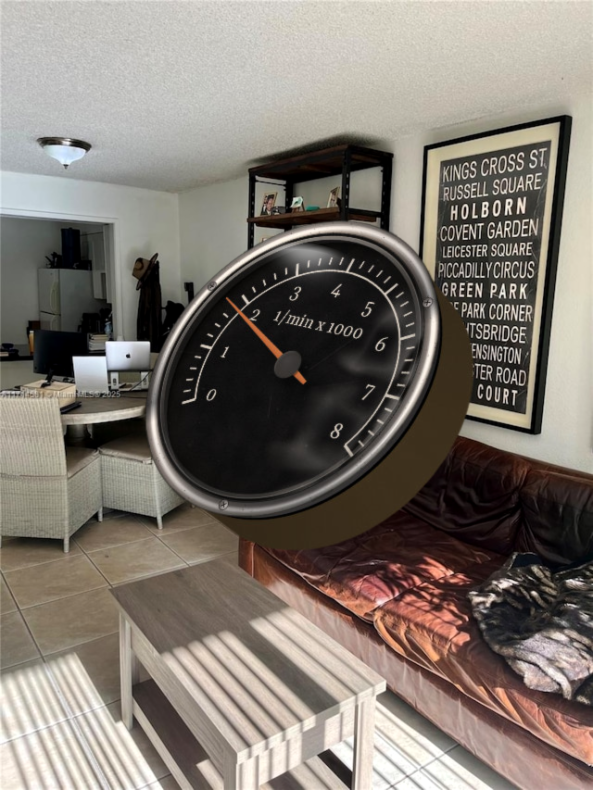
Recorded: 1800 rpm
